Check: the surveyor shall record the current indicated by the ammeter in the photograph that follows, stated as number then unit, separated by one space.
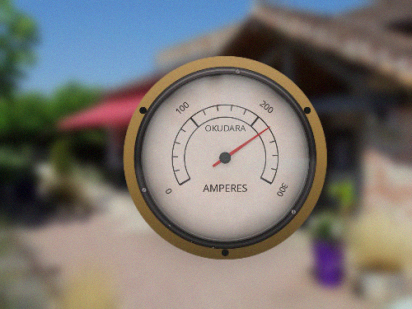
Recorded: 220 A
